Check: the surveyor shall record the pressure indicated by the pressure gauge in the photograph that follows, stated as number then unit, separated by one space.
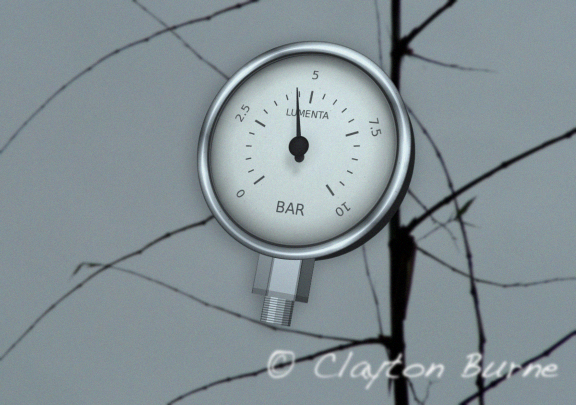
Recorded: 4.5 bar
